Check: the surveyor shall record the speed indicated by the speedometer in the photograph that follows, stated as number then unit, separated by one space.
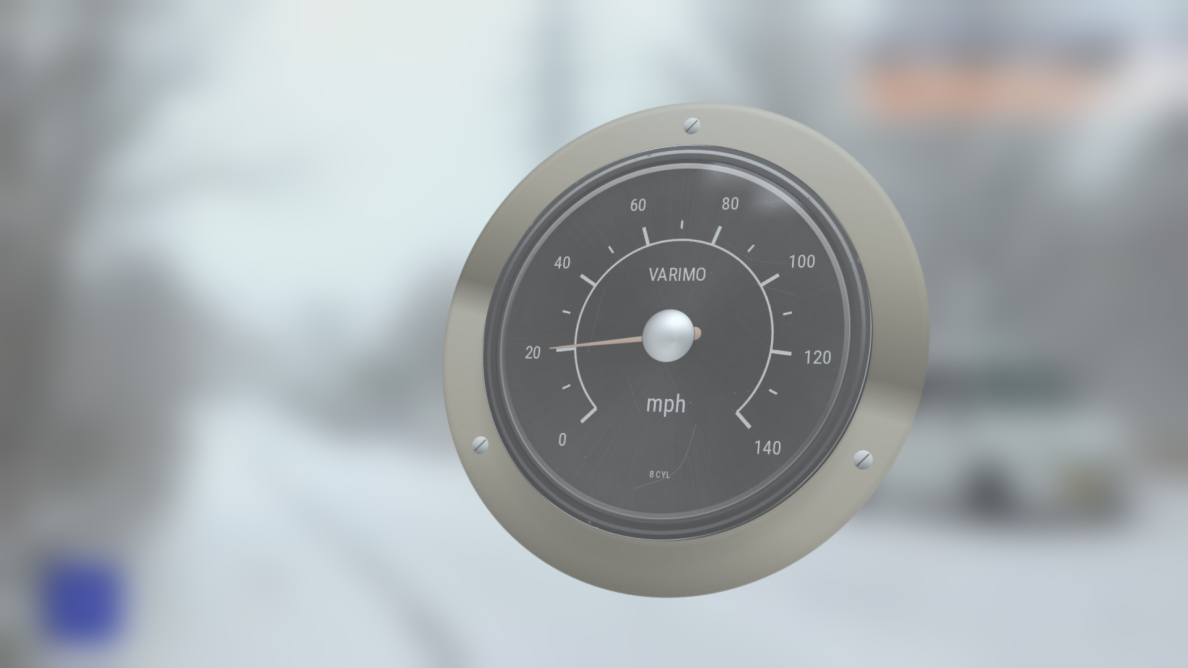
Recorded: 20 mph
